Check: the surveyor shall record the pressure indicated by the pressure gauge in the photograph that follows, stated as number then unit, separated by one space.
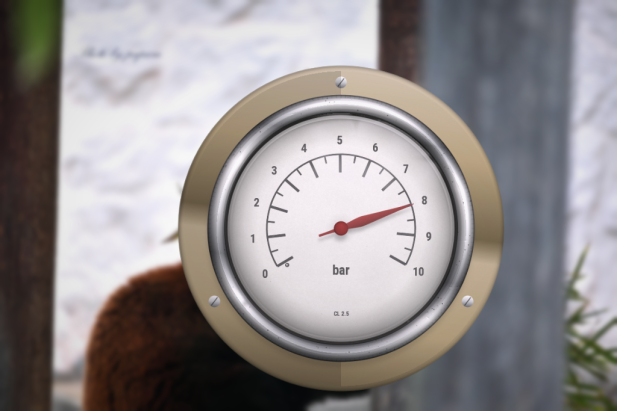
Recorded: 8 bar
